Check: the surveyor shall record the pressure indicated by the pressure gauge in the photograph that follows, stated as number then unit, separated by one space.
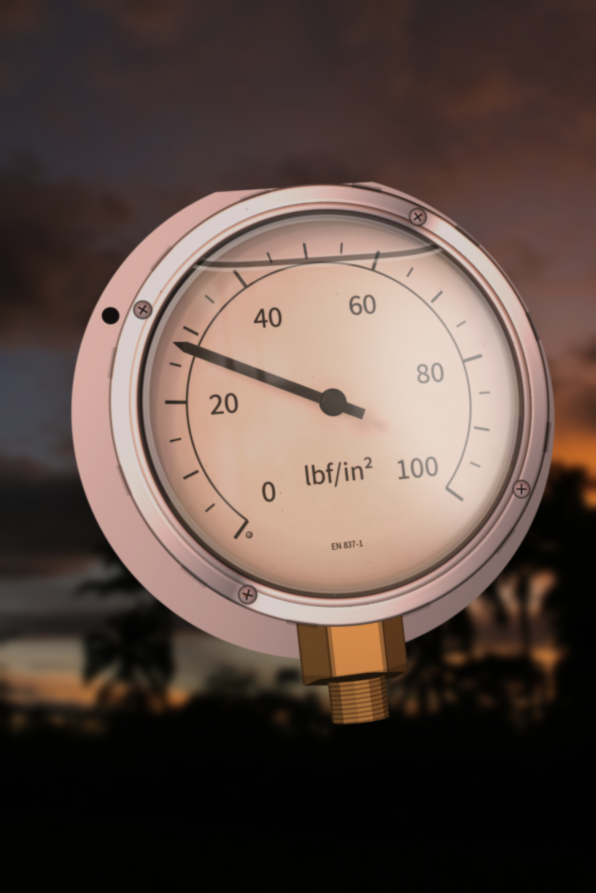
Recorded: 27.5 psi
